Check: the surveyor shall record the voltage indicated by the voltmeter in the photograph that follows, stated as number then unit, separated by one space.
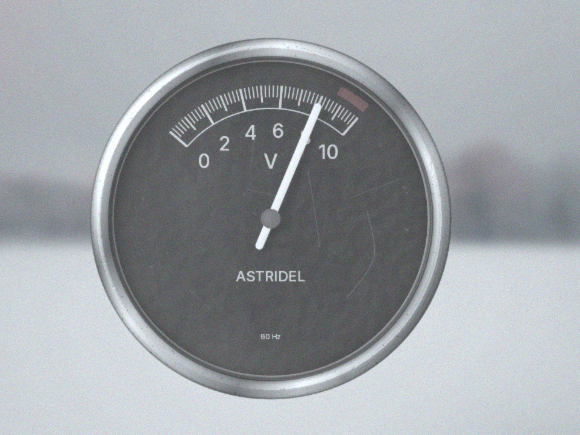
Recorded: 8 V
